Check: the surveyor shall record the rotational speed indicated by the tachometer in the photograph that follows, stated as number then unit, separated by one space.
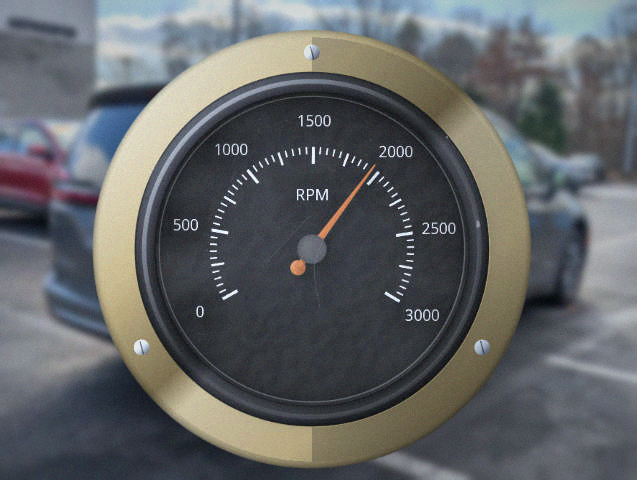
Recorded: 1950 rpm
